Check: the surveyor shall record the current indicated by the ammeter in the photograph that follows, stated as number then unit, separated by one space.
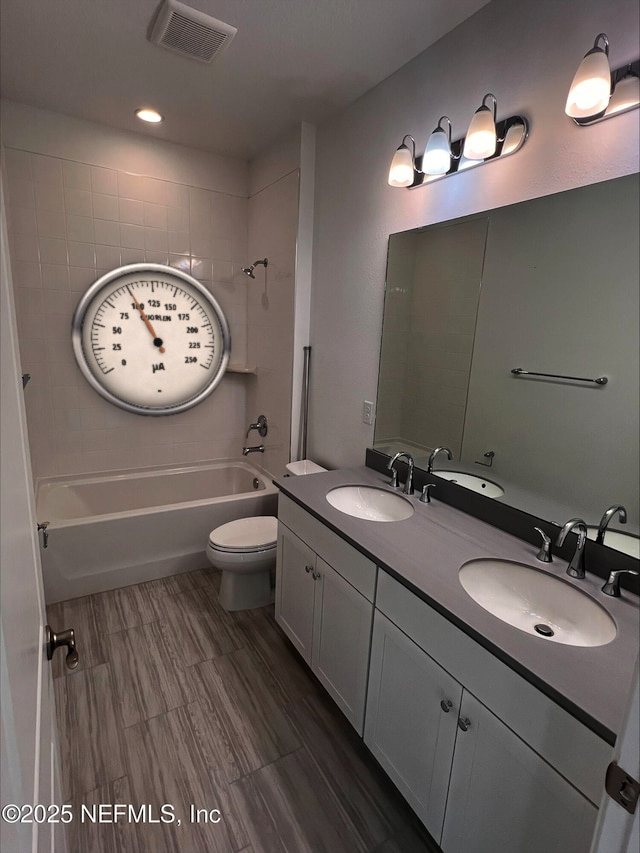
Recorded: 100 µA
